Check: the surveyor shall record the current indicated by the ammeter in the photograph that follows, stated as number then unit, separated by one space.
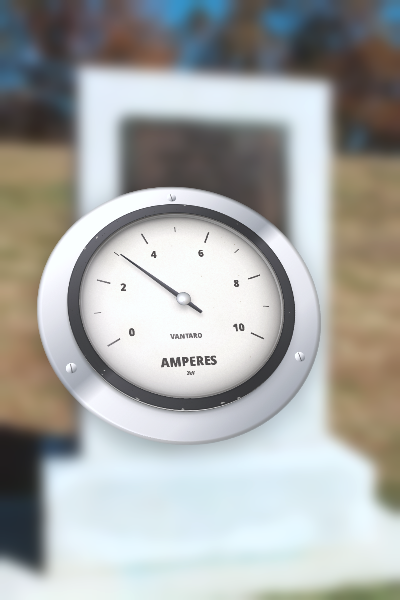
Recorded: 3 A
